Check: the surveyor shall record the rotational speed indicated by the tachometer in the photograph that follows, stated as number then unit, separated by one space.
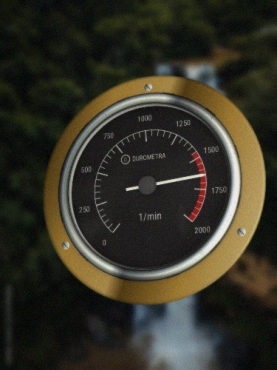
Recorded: 1650 rpm
